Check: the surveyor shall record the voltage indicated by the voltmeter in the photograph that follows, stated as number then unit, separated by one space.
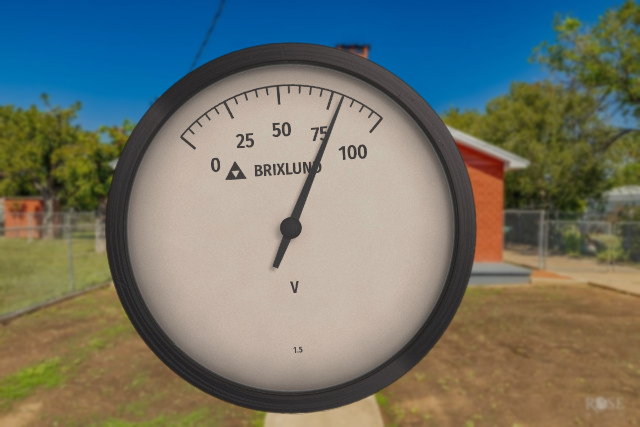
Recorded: 80 V
